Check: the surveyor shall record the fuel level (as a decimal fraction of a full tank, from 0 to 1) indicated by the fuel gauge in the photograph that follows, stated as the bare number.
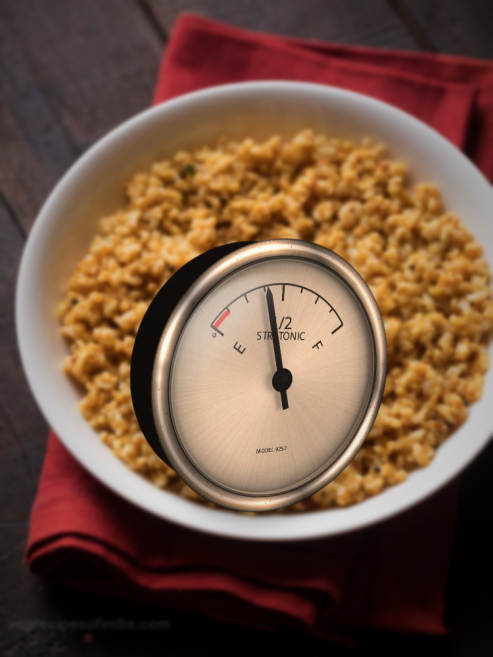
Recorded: 0.375
